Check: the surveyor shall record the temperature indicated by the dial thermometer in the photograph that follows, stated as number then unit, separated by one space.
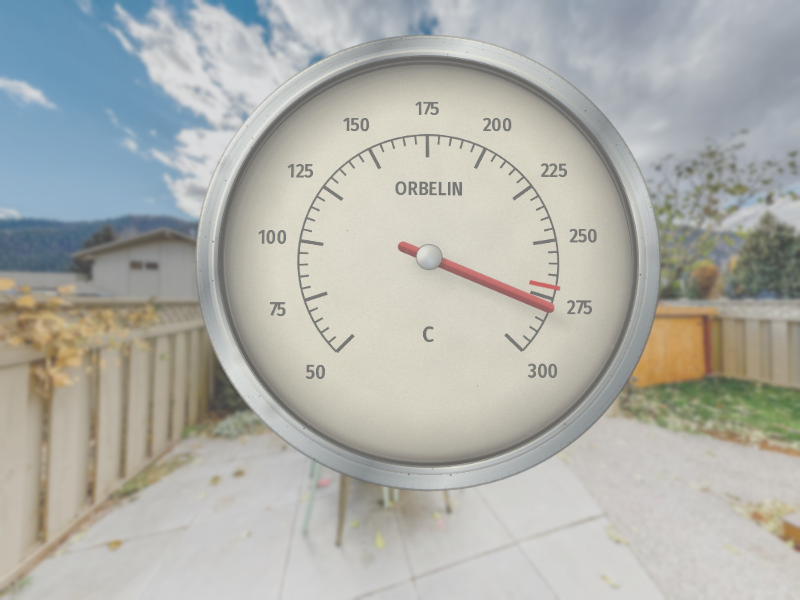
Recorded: 280 °C
